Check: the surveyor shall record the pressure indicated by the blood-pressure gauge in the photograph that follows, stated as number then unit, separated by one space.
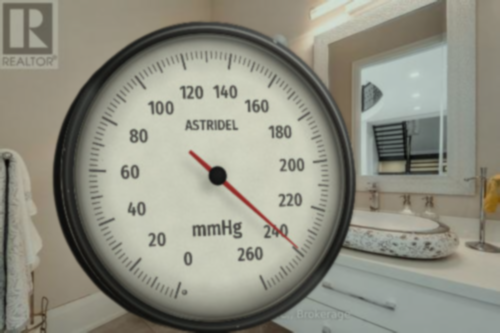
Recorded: 240 mmHg
